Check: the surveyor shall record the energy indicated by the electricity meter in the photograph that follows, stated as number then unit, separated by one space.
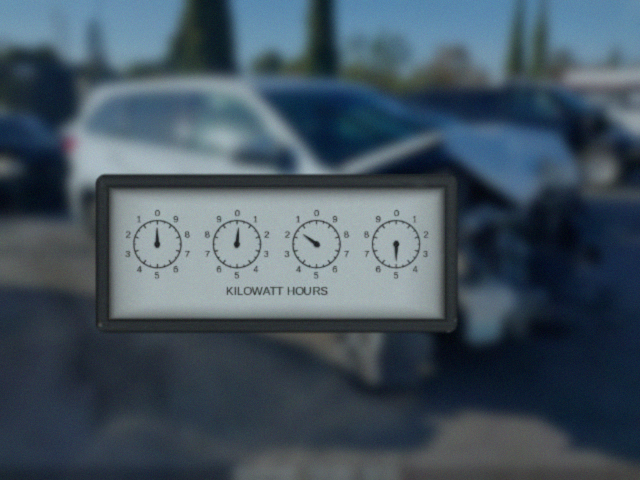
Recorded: 15 kWh
